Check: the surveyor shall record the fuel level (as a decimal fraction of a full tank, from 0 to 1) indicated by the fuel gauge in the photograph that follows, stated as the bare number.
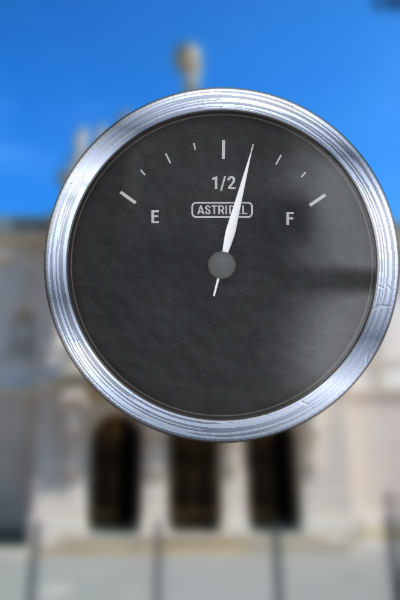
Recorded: 0.625
